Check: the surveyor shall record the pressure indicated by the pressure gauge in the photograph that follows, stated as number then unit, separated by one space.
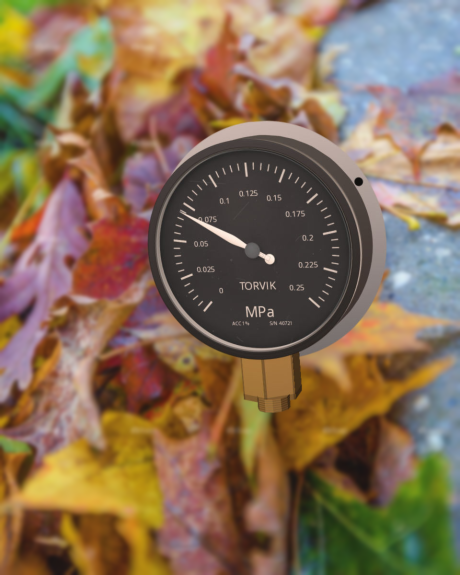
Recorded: 0.07 MPa
